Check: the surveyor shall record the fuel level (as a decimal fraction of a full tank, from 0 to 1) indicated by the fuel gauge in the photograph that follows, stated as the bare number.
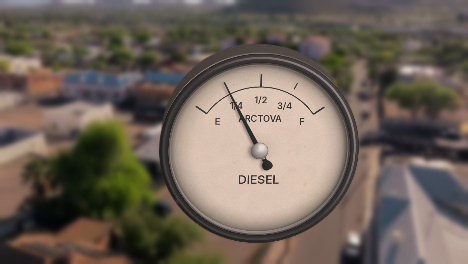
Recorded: 0.25
